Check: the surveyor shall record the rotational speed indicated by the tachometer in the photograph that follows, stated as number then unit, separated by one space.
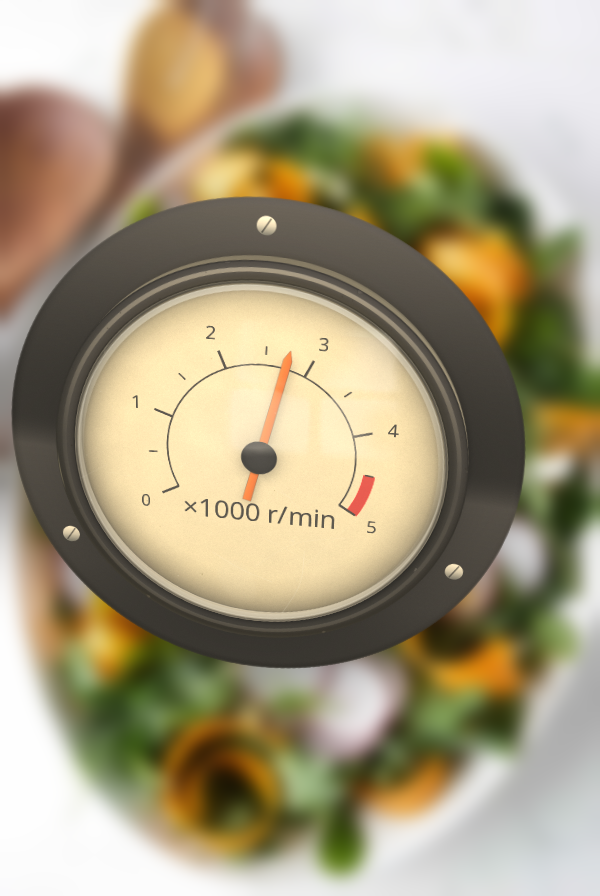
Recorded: 2750 rpm
